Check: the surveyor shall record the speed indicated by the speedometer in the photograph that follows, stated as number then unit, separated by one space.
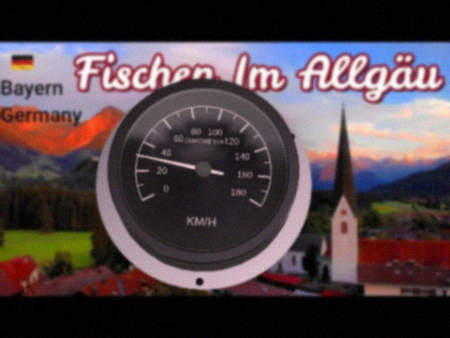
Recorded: 30 km/h
